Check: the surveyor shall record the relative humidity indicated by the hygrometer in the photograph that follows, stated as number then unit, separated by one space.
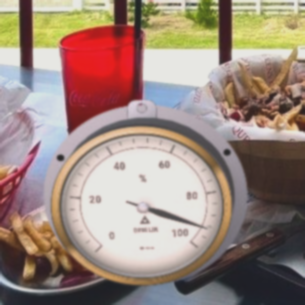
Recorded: 92 %
